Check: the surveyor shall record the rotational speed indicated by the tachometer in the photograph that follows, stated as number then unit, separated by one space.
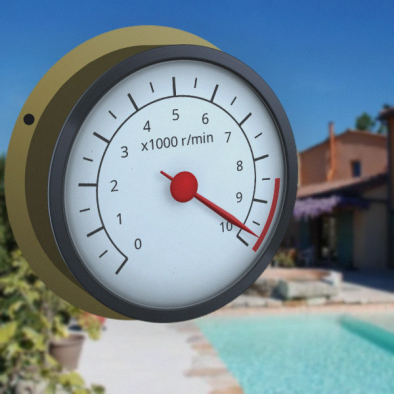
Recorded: 9750 rpm
